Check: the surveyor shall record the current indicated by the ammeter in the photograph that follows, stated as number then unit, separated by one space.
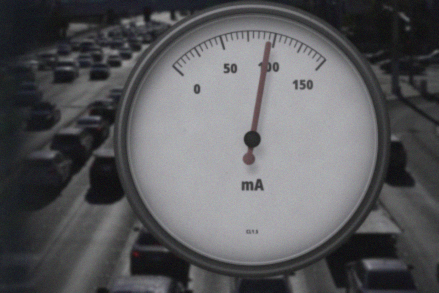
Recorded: 95 mA
